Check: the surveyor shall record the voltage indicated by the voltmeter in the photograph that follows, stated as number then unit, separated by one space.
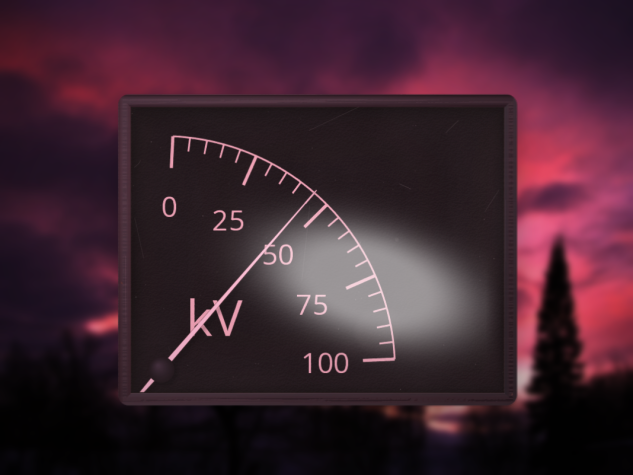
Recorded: 45 kV
